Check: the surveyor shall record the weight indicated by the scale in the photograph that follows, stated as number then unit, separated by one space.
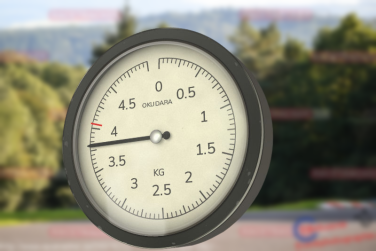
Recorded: 3.8 kg
